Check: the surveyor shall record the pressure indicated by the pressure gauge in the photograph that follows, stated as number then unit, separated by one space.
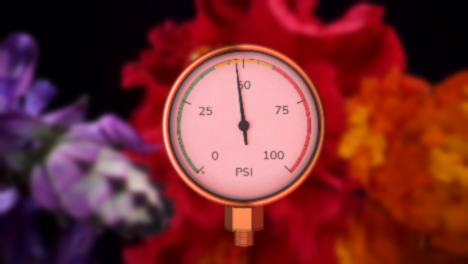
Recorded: 47.5 psi
